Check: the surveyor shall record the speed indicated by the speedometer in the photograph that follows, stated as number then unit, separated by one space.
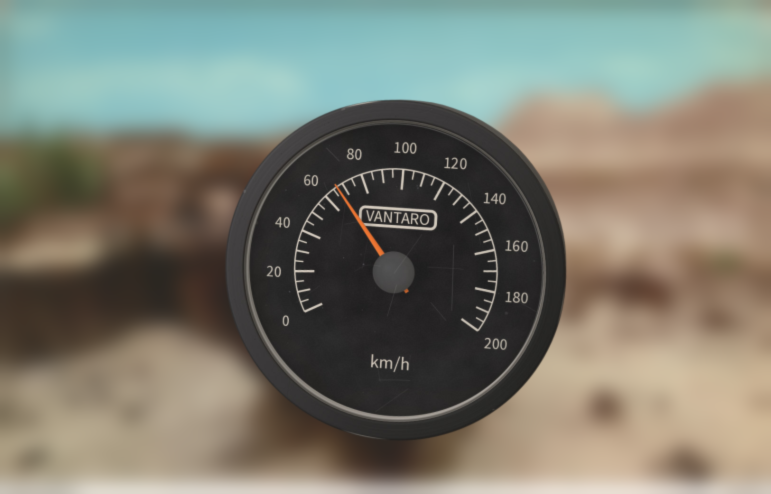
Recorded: 67.5 km/h
